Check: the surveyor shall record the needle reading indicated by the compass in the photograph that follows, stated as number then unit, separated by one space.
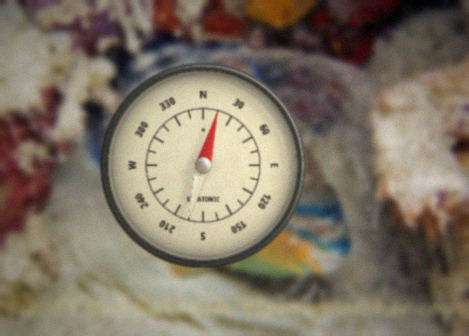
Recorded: 15 °
